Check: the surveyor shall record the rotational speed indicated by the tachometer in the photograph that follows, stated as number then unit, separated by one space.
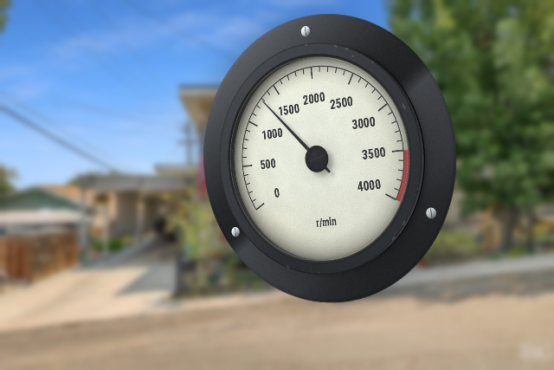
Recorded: 1300 rpm
